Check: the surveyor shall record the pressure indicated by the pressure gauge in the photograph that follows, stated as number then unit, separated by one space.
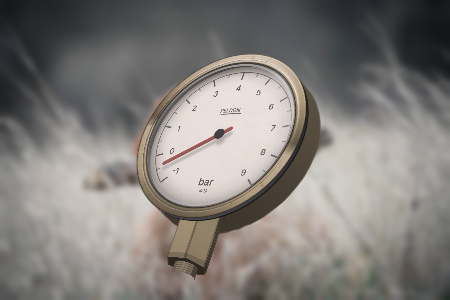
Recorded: -0.5 bar
